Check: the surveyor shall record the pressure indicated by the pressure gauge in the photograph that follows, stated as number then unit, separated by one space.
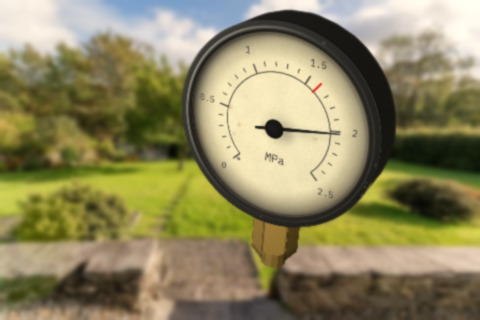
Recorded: 2 MPa
